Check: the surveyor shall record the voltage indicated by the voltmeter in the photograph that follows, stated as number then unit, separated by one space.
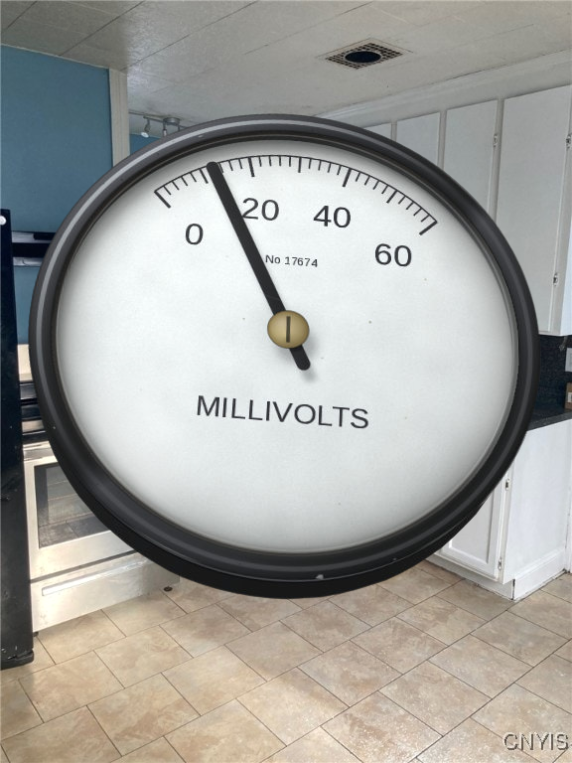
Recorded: 12 mV
